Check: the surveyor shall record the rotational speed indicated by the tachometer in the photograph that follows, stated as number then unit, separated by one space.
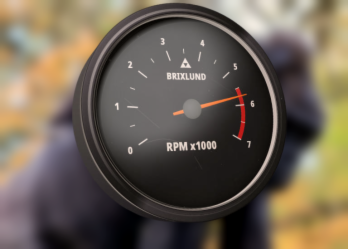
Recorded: 5750 rpm
